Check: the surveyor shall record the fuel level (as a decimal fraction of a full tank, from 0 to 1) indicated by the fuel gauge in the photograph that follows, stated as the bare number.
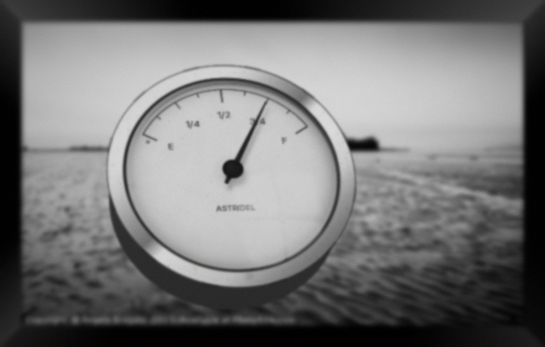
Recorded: 0.75
